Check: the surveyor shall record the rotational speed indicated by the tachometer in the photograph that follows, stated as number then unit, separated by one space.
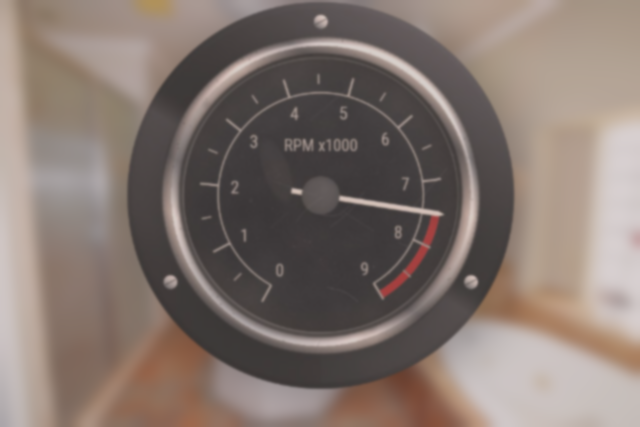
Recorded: 7500 rpm
